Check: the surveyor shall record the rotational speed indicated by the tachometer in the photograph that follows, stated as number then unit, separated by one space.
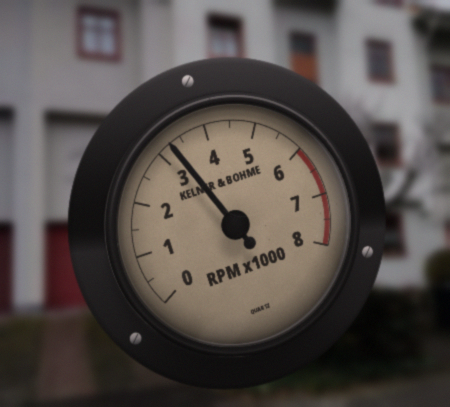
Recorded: 3250 rpm
